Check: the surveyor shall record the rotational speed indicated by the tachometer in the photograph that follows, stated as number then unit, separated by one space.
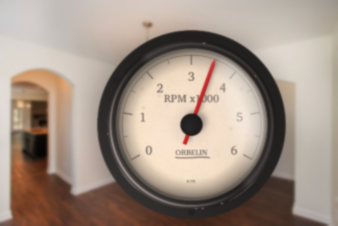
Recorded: 3500 rpm
